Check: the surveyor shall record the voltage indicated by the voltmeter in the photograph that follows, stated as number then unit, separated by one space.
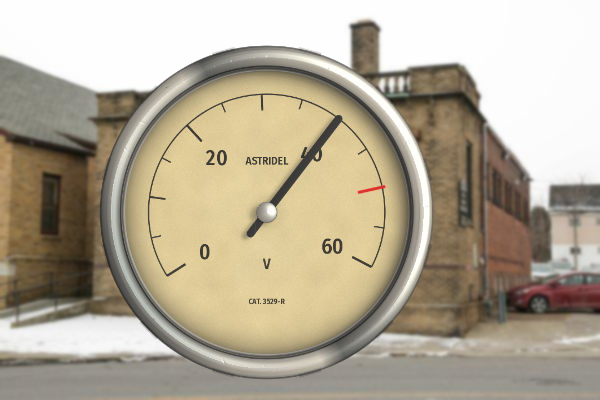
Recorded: 40 V
